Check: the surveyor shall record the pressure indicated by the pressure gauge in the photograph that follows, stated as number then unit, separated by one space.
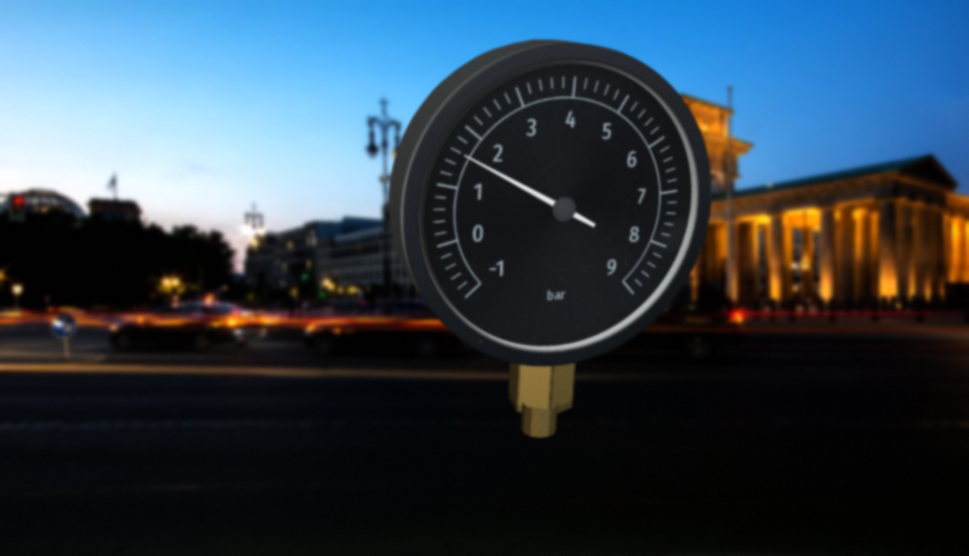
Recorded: 1.6 bar
